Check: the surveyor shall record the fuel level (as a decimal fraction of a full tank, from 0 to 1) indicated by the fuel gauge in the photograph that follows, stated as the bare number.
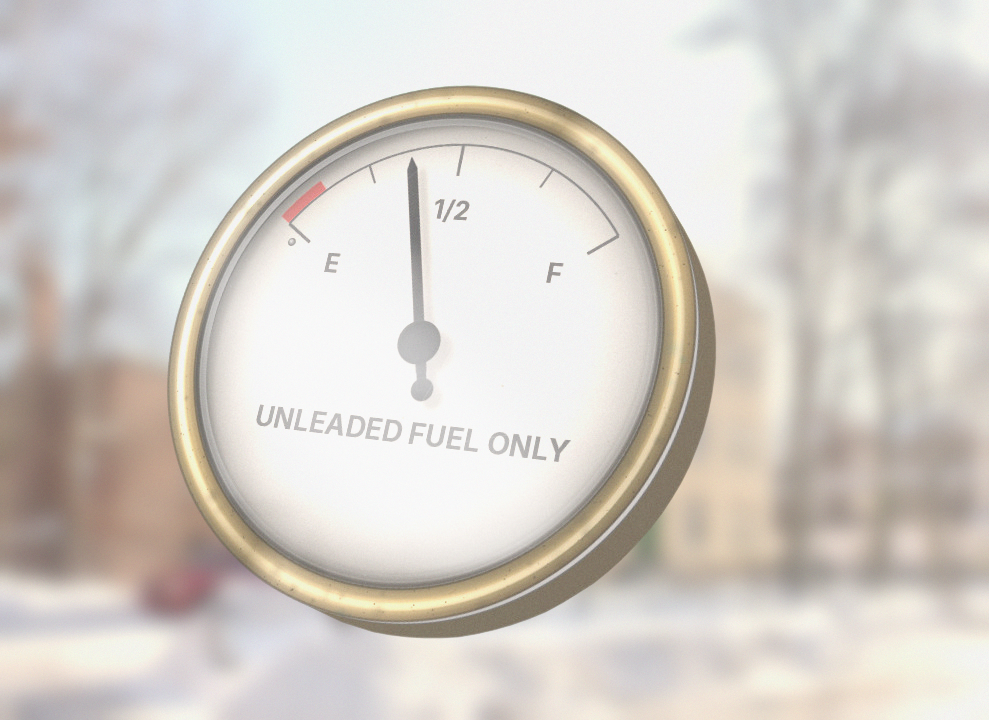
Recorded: 0.375
